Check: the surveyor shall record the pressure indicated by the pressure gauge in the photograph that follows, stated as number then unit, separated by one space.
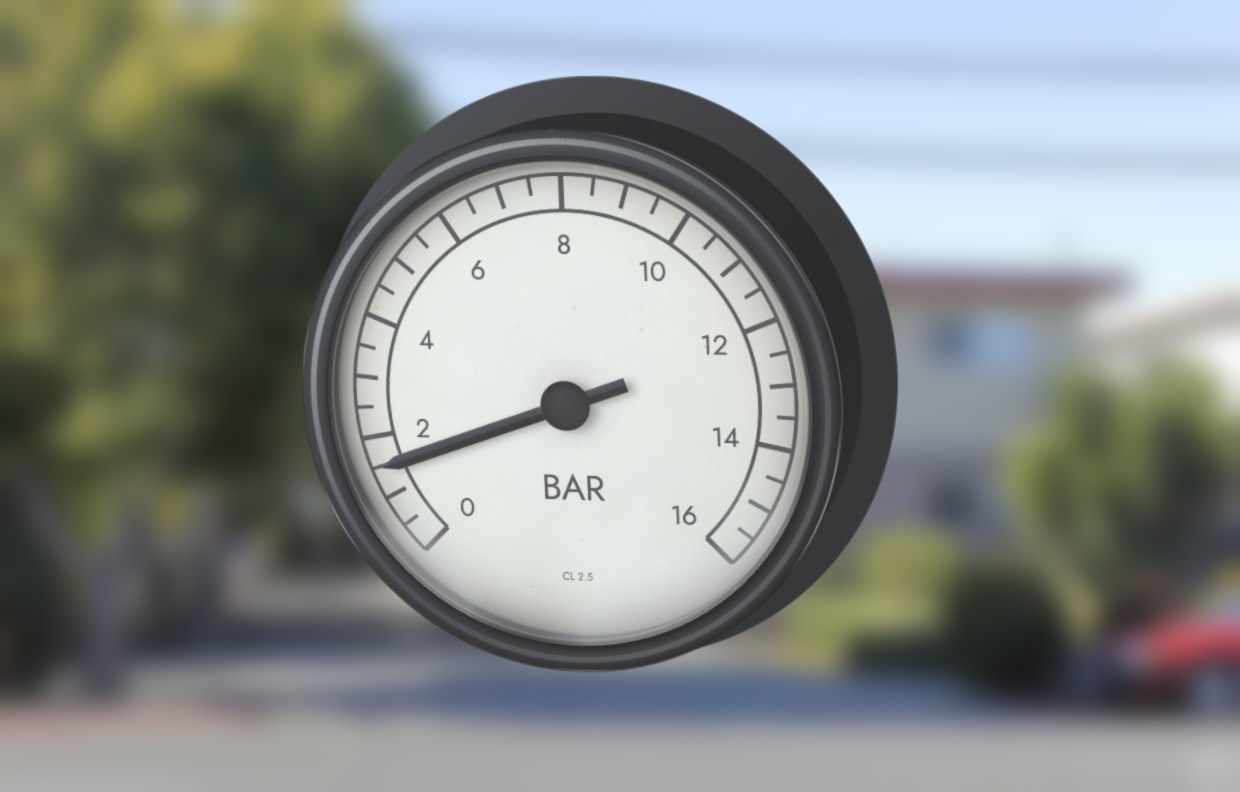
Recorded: 1.5 bar
